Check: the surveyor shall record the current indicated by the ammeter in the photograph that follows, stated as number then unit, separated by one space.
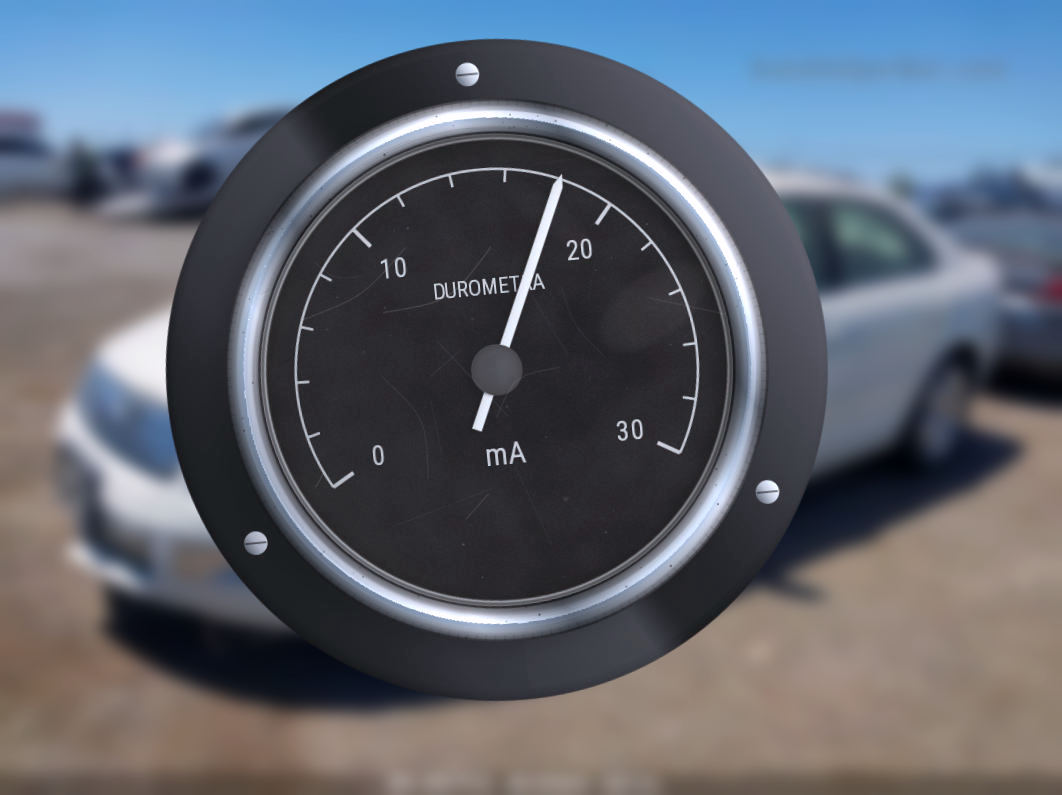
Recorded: 18 mA
